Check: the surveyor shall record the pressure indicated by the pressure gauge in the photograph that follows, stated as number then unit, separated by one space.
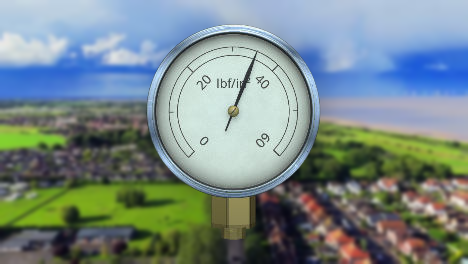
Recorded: 35 psi
